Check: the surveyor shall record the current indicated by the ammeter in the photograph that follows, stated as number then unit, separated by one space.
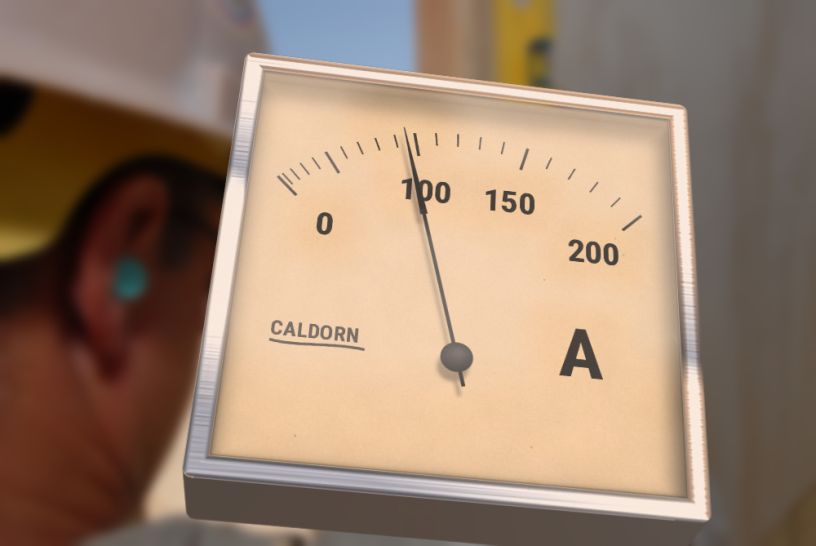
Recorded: 95 A
